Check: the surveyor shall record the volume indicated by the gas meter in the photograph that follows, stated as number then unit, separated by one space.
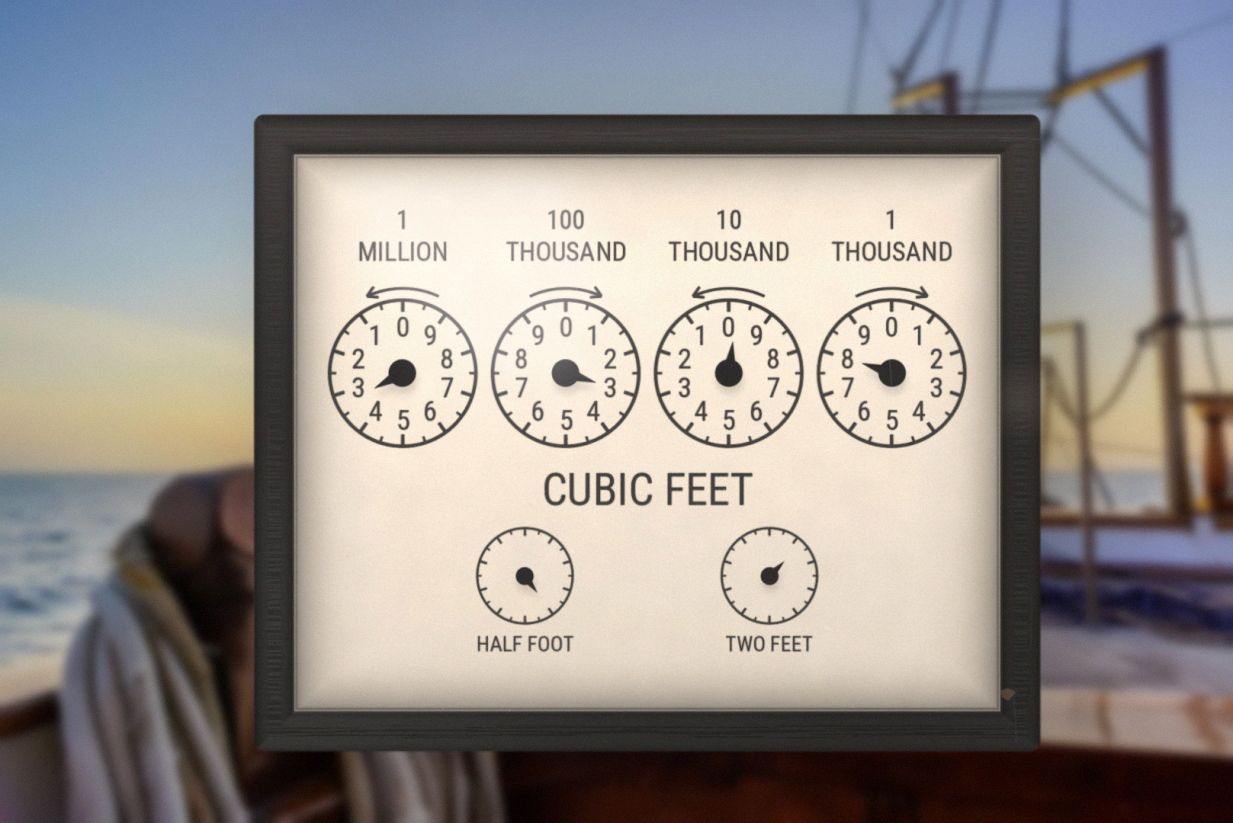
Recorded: 329800 ft³
